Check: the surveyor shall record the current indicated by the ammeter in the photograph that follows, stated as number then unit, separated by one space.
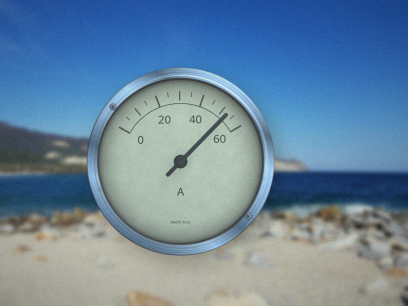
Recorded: 52.5 A
